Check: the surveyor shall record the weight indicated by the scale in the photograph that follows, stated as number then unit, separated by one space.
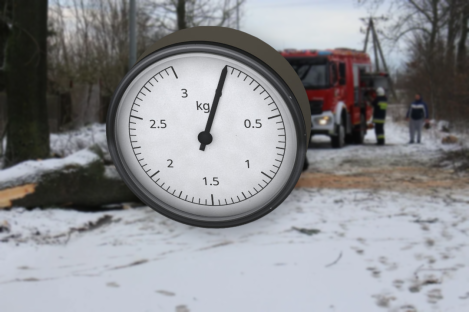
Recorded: 0 kg
